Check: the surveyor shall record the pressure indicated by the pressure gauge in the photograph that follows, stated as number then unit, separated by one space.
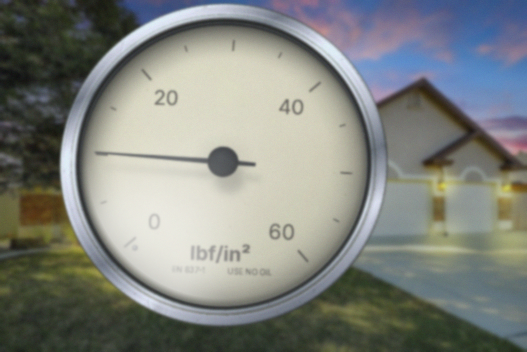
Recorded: 10 psi
